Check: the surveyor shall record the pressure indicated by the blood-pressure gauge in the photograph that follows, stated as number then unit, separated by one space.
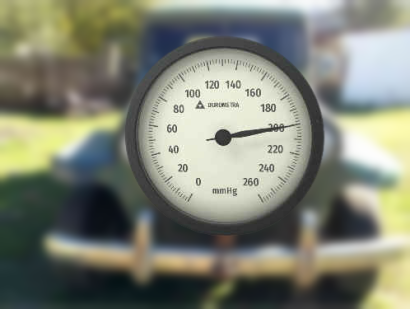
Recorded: 200 mmHg
